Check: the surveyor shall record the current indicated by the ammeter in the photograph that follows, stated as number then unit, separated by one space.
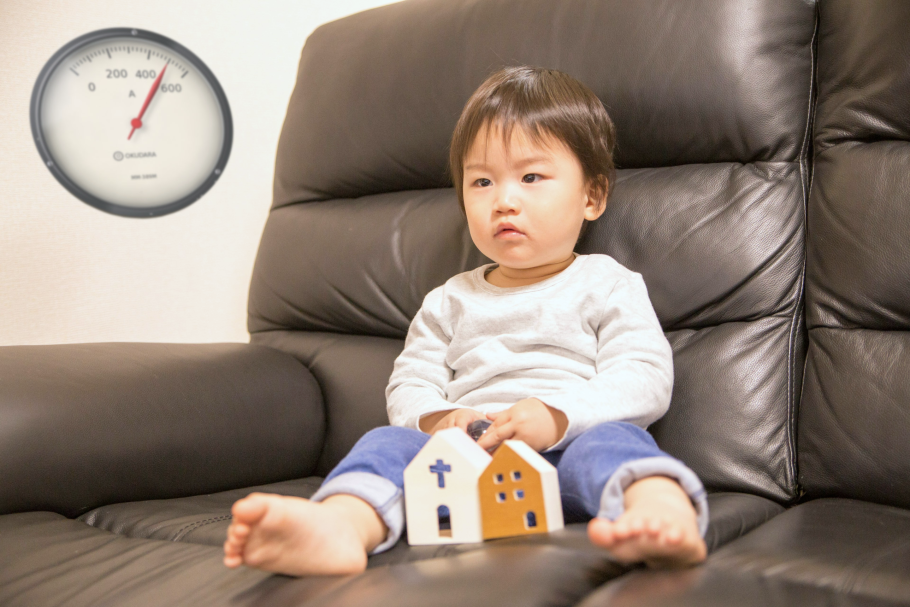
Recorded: 500 A
